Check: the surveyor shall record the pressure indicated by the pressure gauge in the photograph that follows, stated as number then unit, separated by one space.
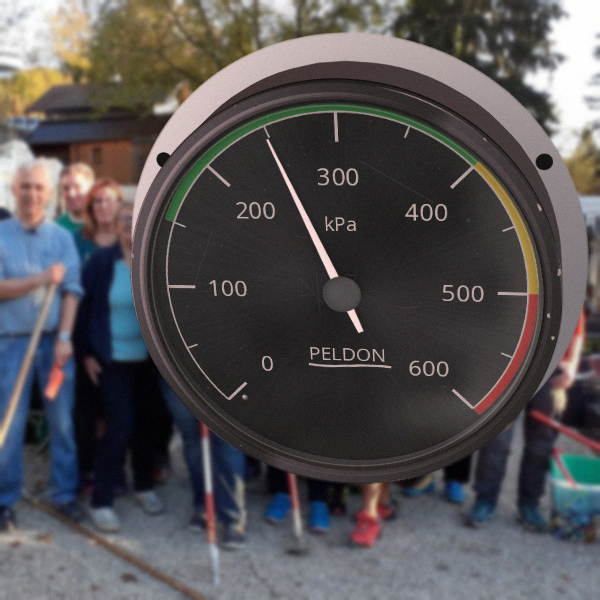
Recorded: 250 kPa
